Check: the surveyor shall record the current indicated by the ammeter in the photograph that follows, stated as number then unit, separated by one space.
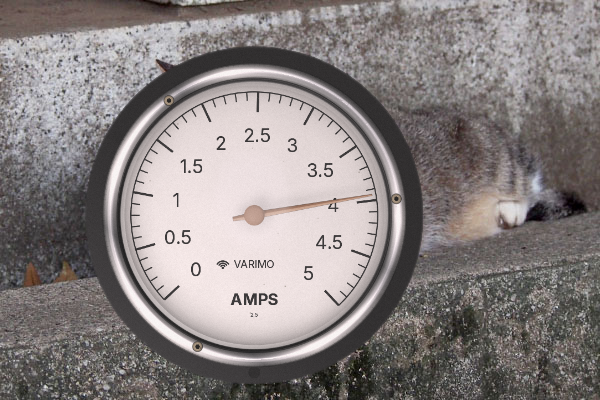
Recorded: 3.95 A
